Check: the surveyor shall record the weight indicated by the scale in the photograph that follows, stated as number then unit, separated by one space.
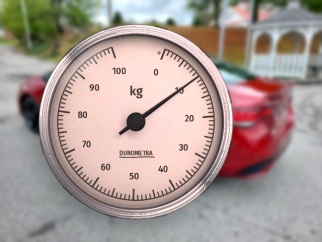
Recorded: 10 kg
